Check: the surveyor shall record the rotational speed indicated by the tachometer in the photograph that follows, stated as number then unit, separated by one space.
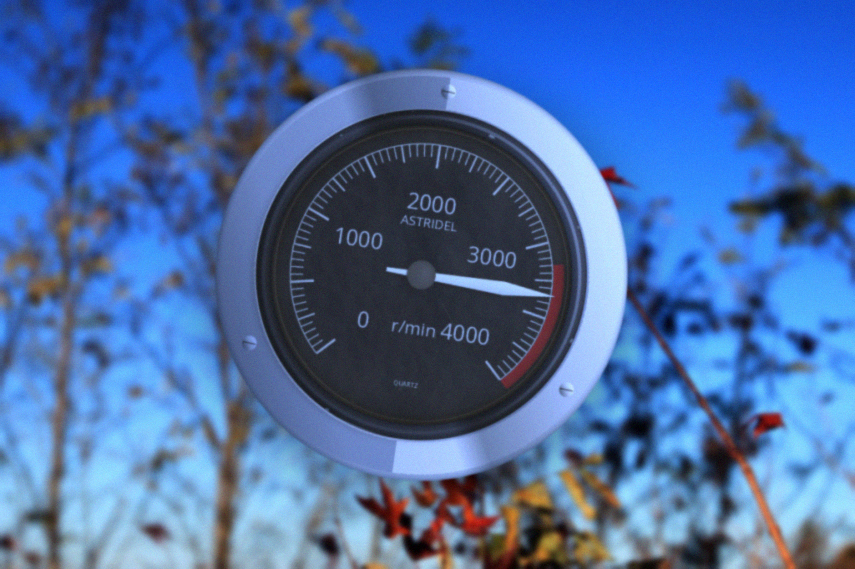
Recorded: 3350 rpm
